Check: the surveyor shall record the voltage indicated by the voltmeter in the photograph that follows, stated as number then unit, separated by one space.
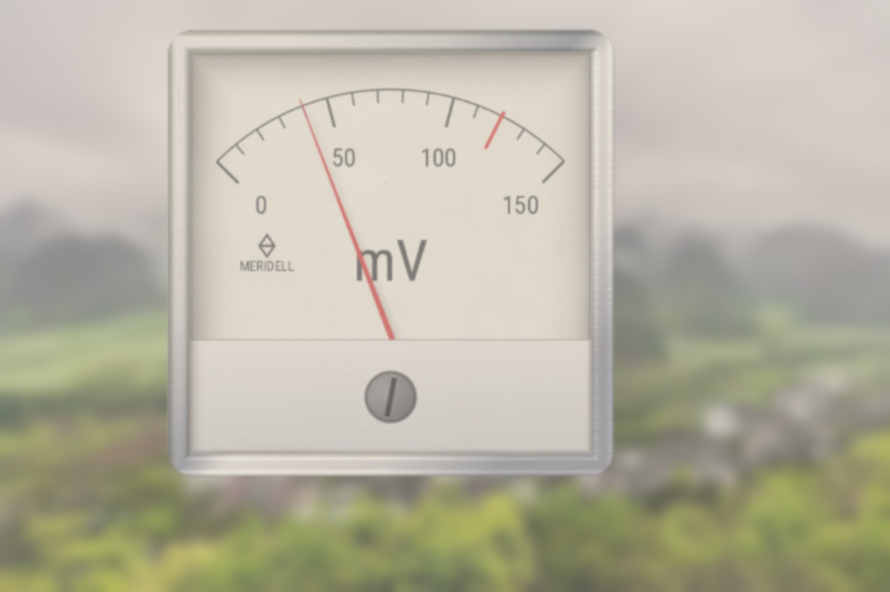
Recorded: 40 mV
